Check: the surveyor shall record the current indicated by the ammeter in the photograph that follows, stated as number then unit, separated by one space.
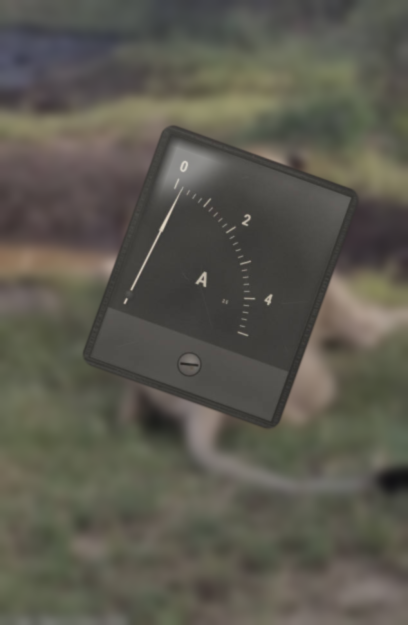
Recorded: 0.2 A
